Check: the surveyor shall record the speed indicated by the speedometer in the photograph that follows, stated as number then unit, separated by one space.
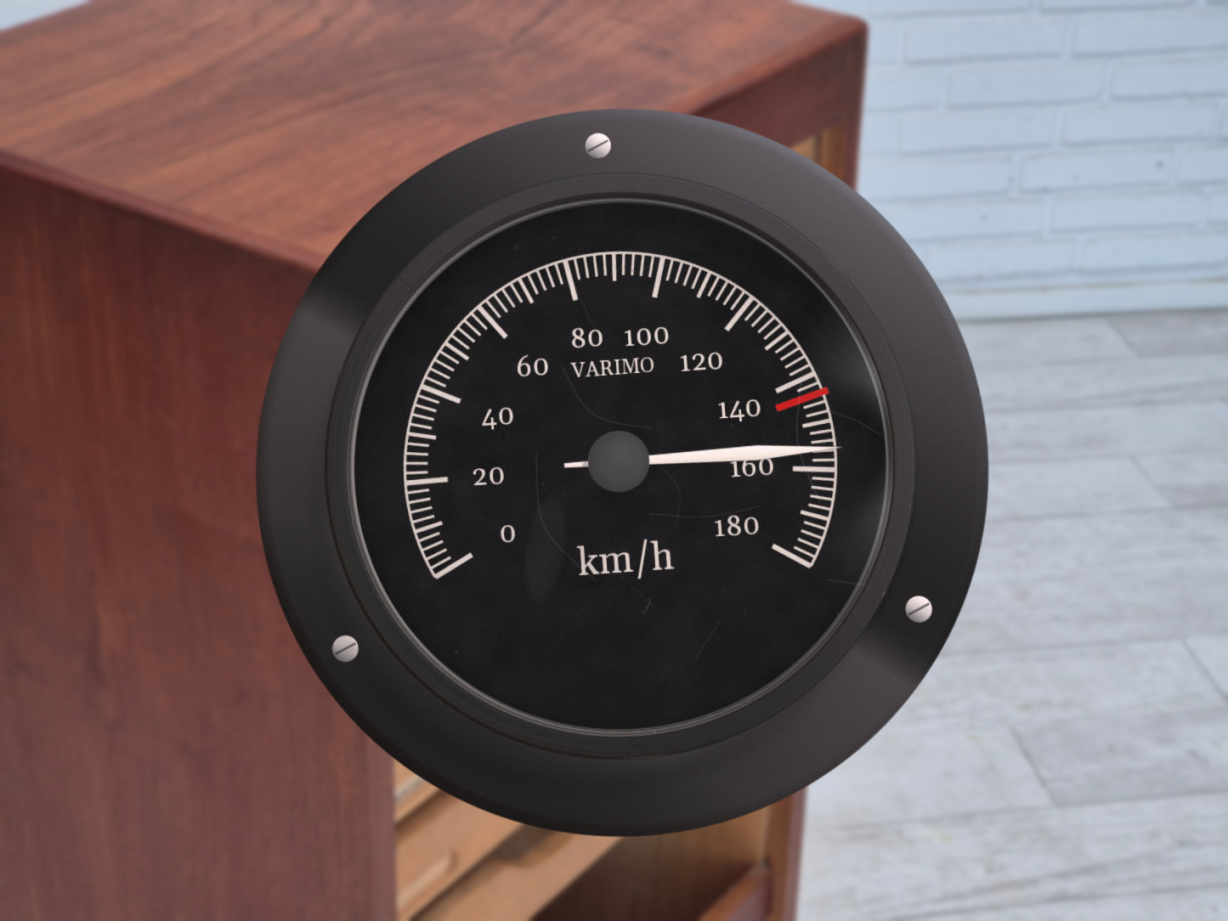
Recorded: 156 km/h
